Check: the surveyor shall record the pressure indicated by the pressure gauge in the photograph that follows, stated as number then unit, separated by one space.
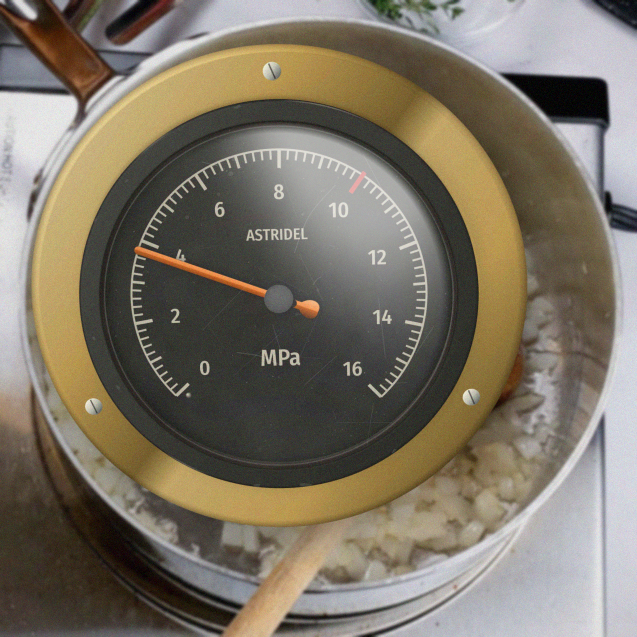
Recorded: 3.8 MPa
